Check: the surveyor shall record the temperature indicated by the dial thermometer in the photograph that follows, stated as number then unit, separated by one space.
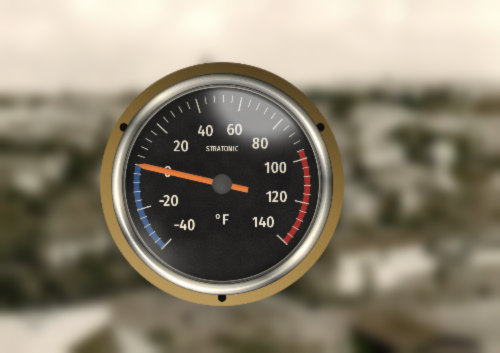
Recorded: 0 °F
